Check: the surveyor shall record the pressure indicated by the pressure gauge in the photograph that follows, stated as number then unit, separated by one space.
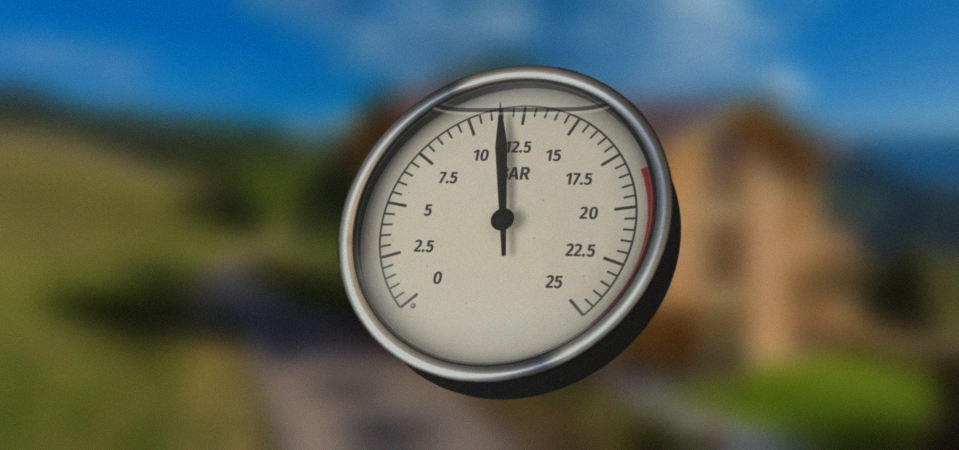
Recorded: 11.5 bar
